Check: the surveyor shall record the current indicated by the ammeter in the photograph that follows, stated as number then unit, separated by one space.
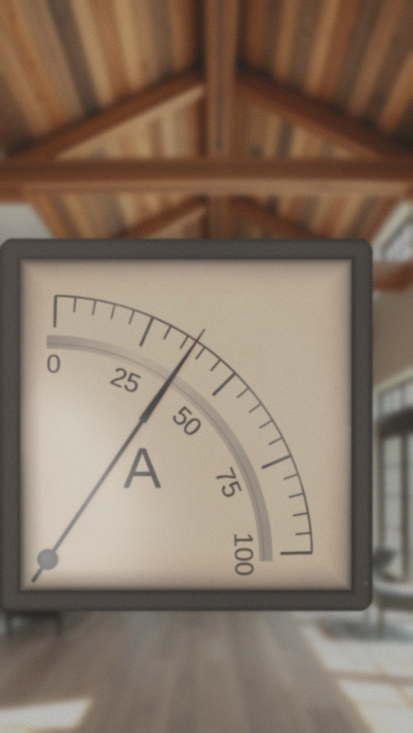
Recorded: 37.5 A
